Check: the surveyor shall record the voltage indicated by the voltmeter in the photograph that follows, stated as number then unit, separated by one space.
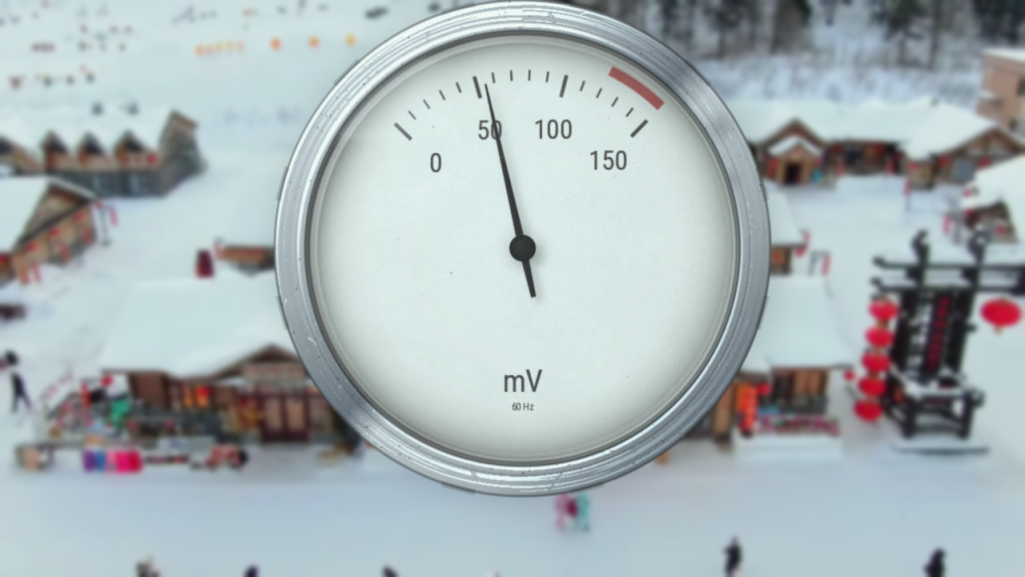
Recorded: 55 mV
